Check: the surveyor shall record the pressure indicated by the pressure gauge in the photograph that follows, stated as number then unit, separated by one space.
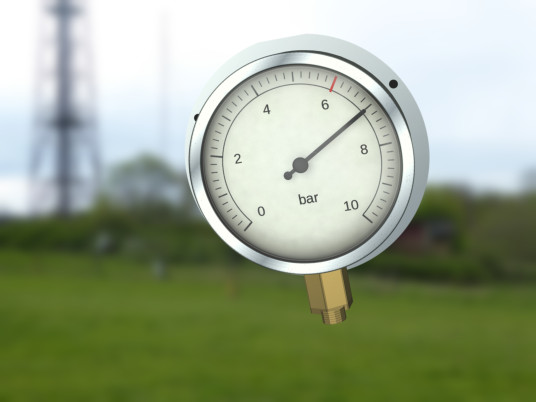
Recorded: 7 bar
